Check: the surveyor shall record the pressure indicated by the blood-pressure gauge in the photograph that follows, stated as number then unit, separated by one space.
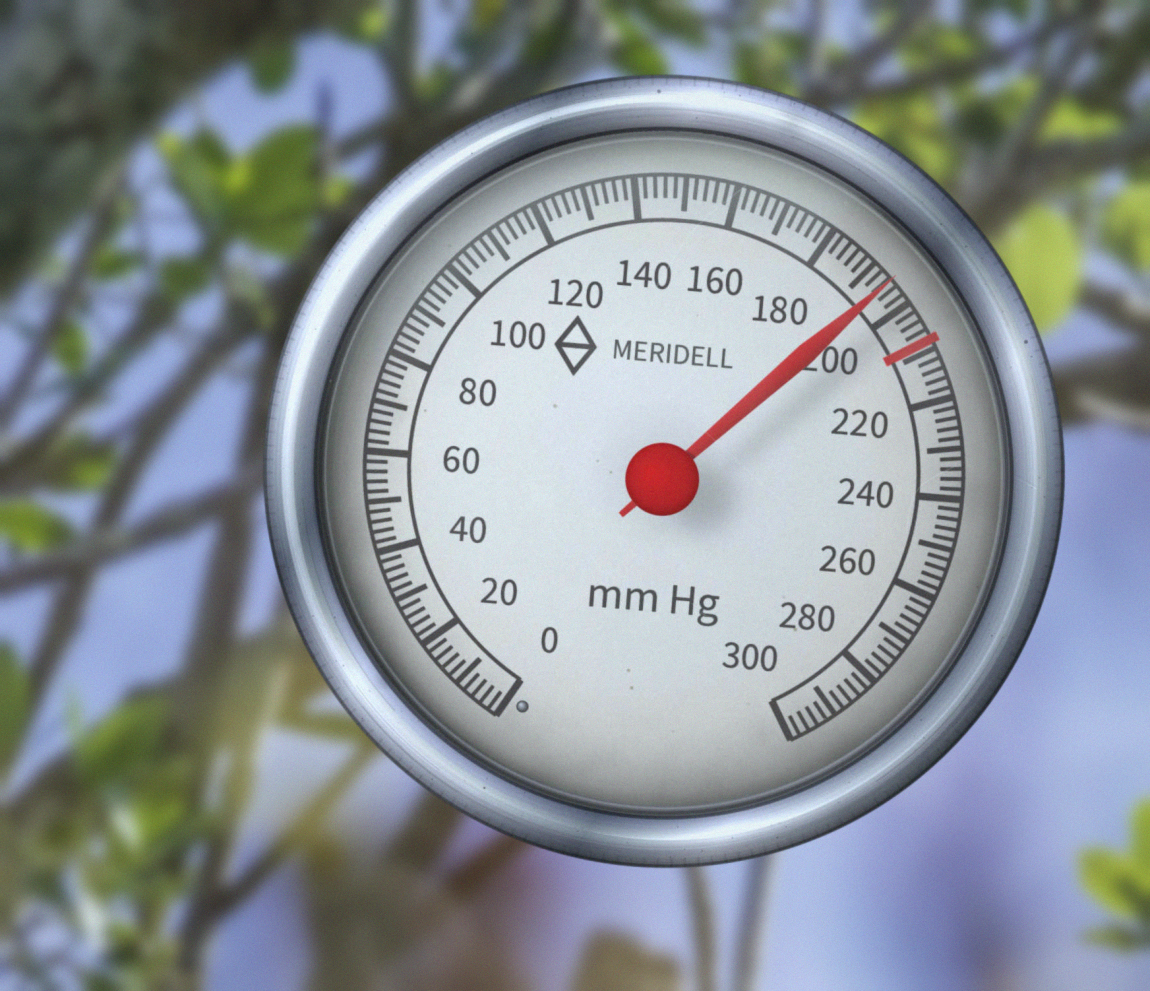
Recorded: 194 mmHg
